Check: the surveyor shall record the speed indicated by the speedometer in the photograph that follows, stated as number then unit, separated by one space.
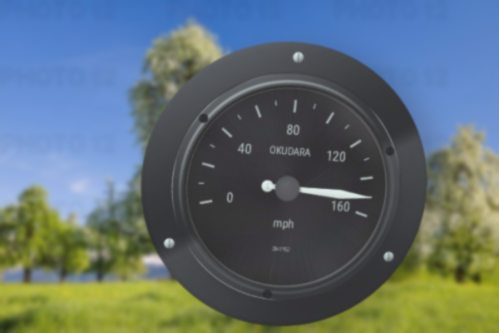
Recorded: 150 mph
